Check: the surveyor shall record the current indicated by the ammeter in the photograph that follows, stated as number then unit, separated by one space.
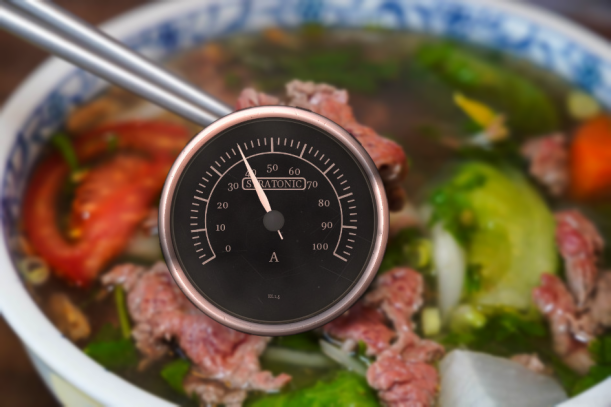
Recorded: 40 A
